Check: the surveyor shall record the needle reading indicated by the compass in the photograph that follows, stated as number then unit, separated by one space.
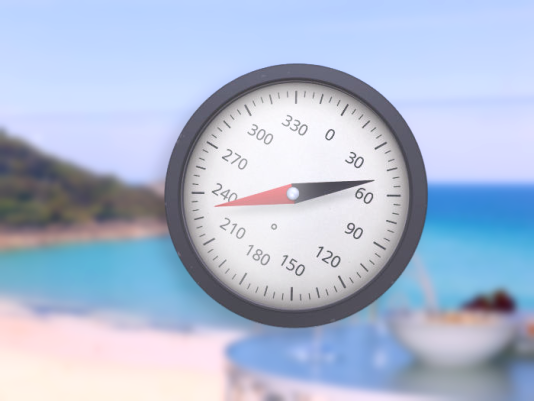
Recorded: 230 °
